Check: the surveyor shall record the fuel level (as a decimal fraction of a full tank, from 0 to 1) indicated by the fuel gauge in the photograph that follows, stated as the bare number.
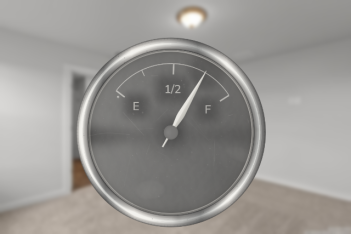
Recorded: 0.75
